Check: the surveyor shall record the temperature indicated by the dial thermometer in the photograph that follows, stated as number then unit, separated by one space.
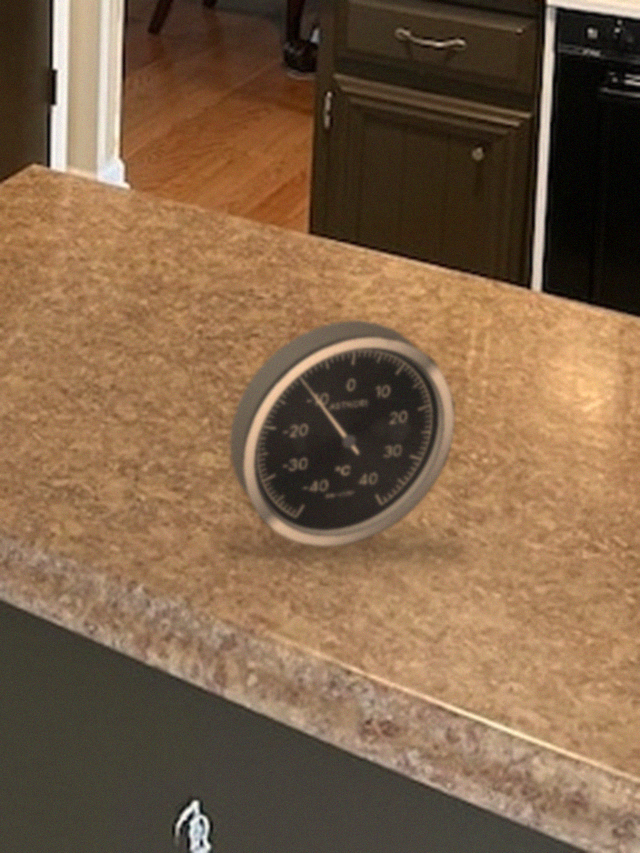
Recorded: -10 °C
